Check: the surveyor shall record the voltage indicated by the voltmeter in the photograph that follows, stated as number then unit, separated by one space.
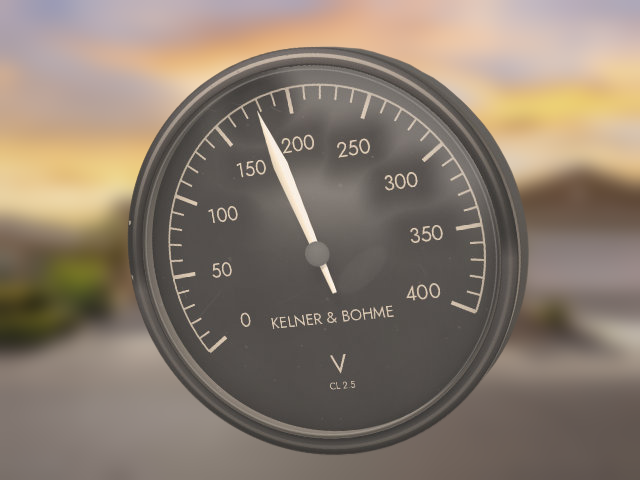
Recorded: 180 V
